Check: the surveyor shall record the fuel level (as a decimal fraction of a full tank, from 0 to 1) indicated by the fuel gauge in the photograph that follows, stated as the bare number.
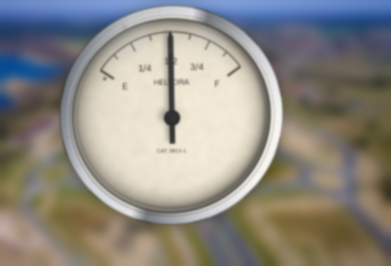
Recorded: 0.5
